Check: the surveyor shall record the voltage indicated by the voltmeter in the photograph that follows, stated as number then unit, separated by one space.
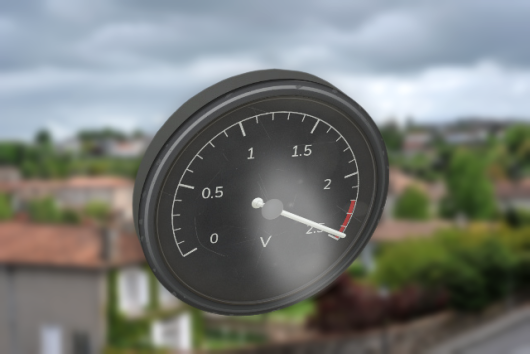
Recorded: 2.45 V
